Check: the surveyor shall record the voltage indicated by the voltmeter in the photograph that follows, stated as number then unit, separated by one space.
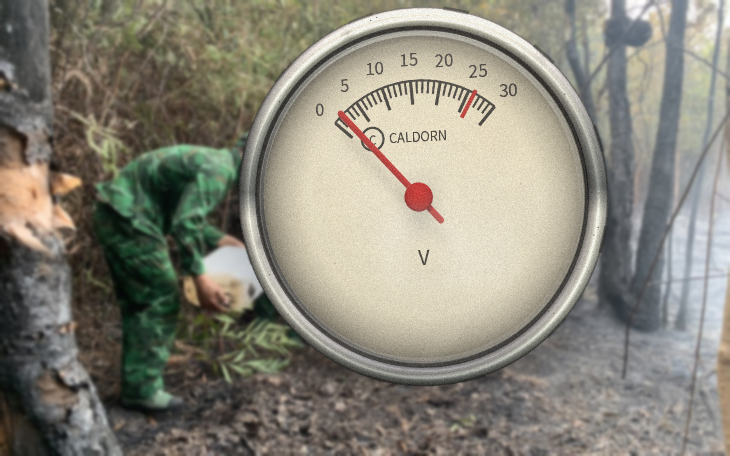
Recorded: 2 V
